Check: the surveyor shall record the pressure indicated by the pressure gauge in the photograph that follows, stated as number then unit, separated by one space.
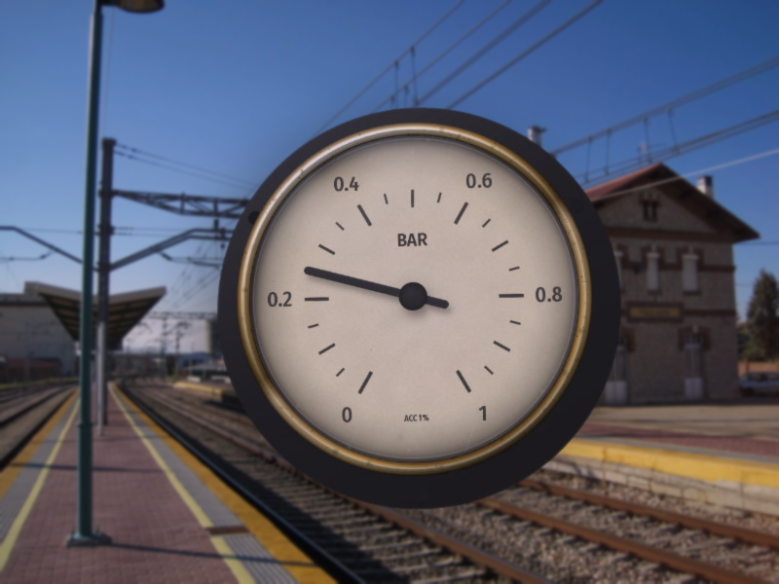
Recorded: 0.25 bar
